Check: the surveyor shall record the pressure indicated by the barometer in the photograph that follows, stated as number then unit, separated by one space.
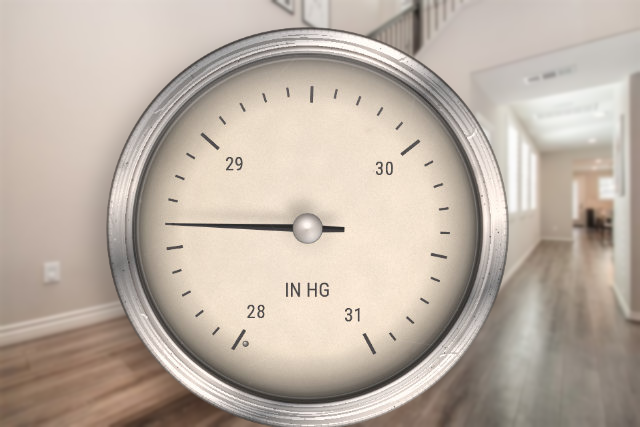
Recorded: 28.6 inHg
